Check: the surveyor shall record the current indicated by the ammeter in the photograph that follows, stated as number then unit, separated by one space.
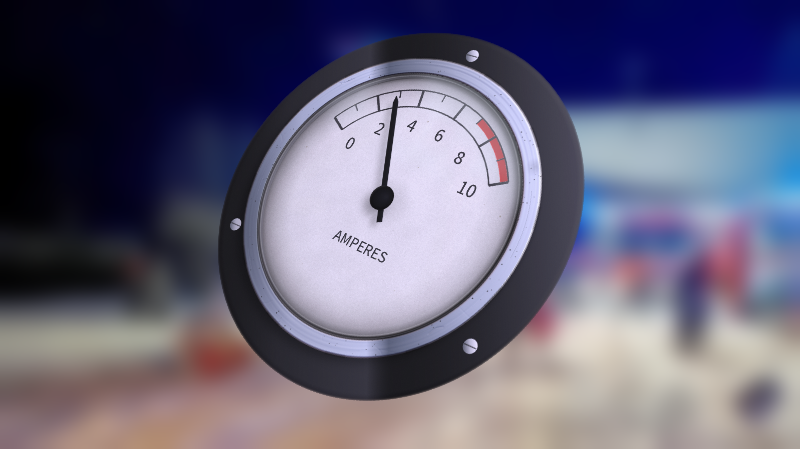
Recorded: 3 A
